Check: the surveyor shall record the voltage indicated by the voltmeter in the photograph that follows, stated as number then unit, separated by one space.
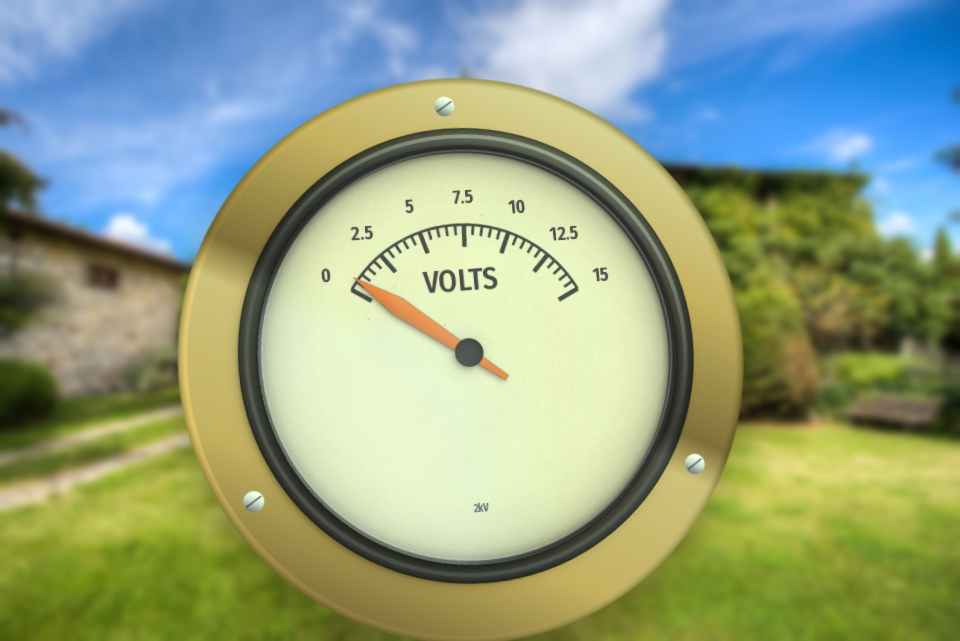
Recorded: 0.5 V
